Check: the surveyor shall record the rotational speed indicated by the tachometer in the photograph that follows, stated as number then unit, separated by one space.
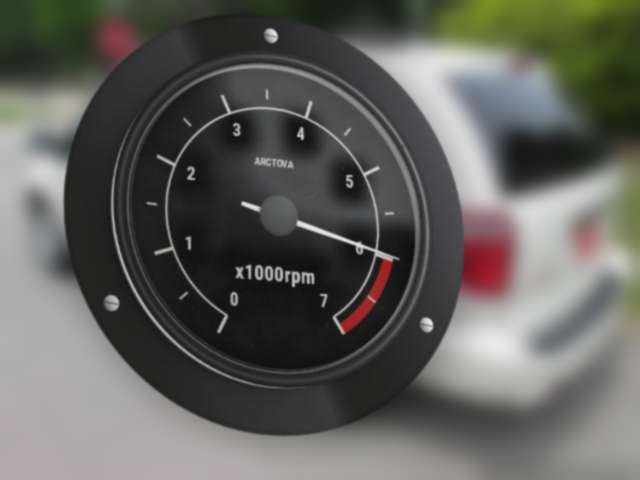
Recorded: 6000 rpm
